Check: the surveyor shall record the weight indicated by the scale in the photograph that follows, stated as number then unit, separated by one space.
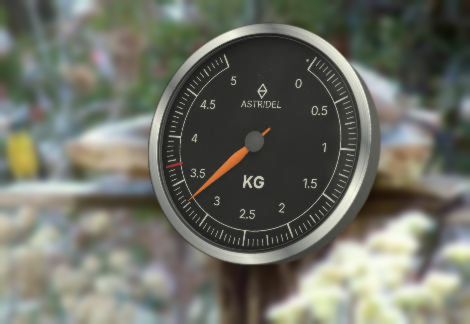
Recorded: 3.25 kg
